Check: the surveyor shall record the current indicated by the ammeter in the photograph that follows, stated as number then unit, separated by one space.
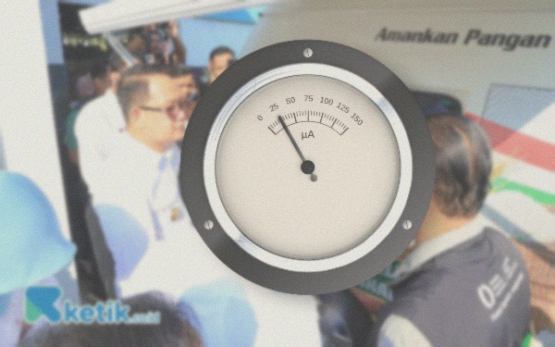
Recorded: 25 µA
